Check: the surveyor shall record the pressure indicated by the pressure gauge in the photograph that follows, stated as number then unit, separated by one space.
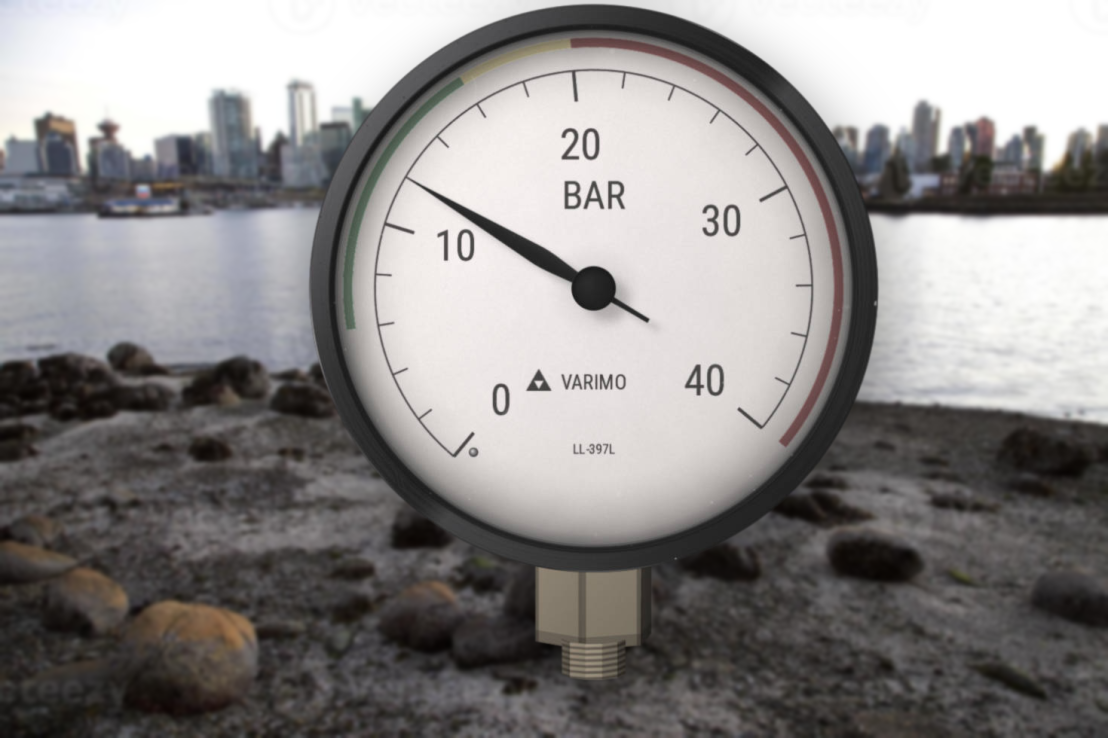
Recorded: 12 bar
